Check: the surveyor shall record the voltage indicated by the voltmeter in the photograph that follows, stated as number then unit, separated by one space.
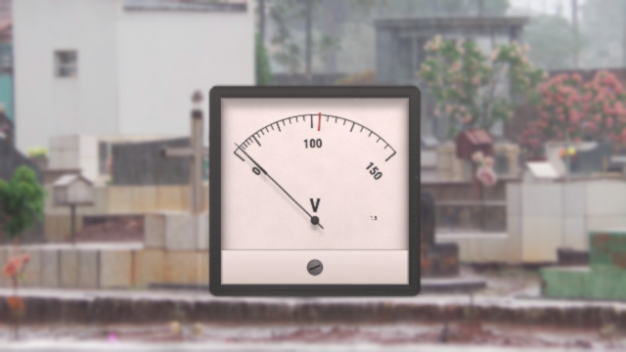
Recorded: 25 V
